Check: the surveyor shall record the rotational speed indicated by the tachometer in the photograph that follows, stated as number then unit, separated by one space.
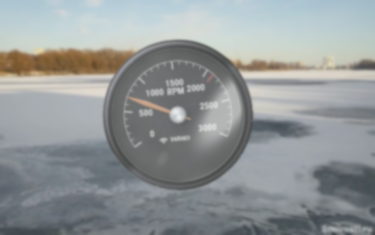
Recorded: 700 rpm
